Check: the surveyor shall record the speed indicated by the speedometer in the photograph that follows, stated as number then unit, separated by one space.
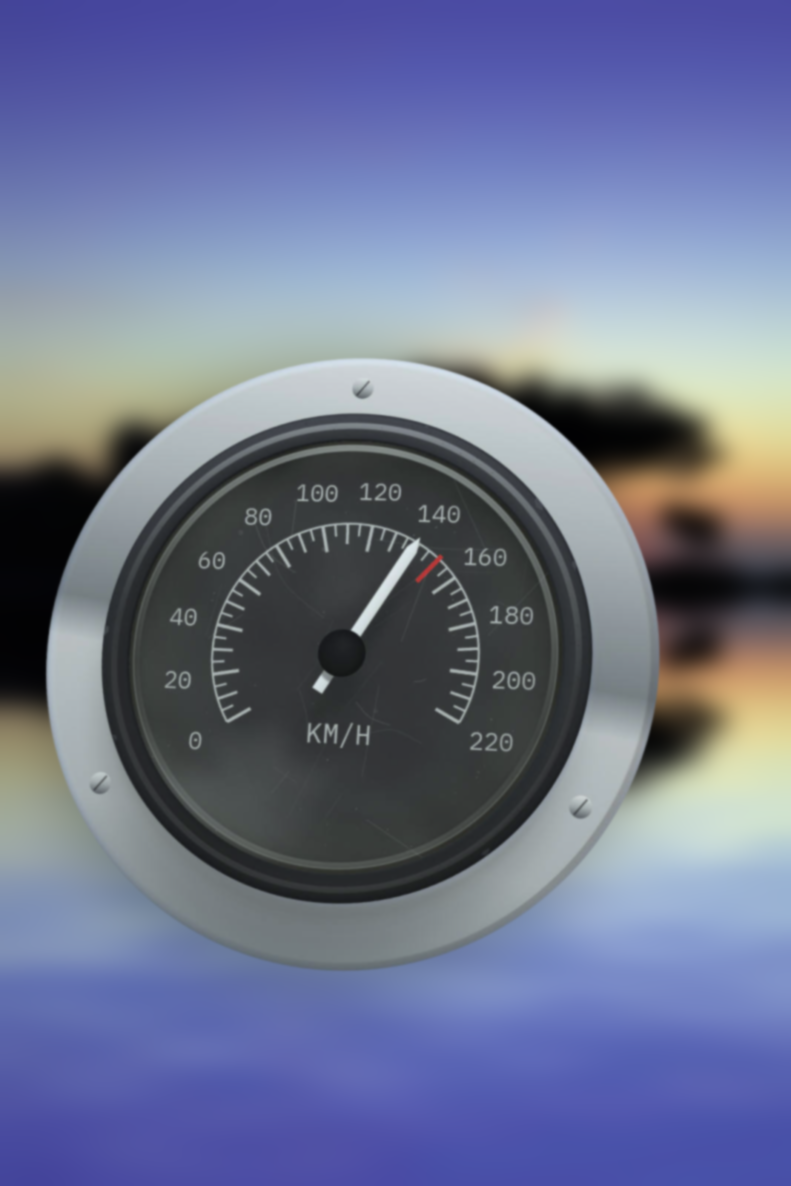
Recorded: 140 km/h
